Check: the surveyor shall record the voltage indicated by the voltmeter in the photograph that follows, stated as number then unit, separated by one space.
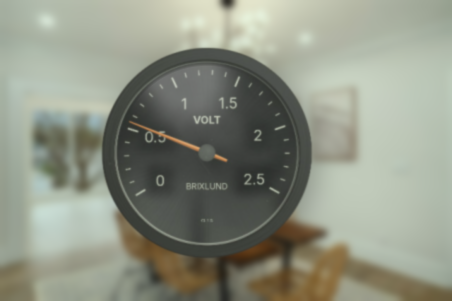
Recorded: 0.55 V
